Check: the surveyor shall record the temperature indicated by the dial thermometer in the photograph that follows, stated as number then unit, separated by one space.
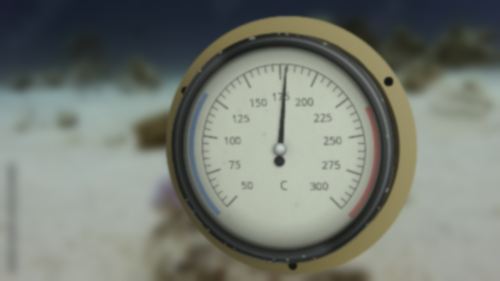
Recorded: 180 °C
